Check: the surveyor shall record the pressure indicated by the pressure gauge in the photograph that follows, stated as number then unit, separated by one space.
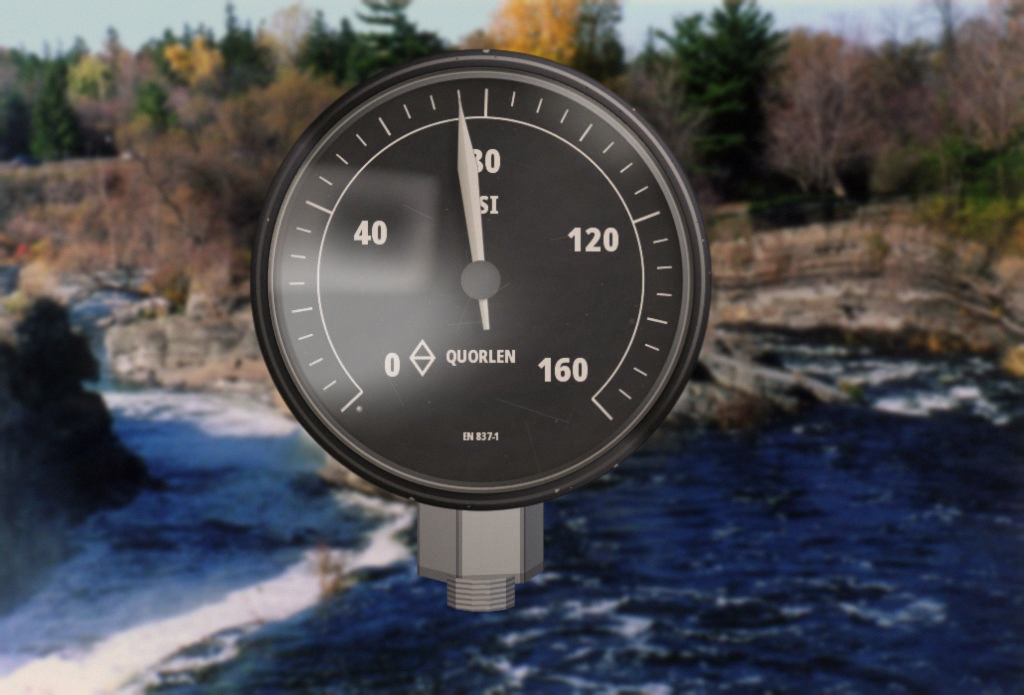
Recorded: 75 psi
